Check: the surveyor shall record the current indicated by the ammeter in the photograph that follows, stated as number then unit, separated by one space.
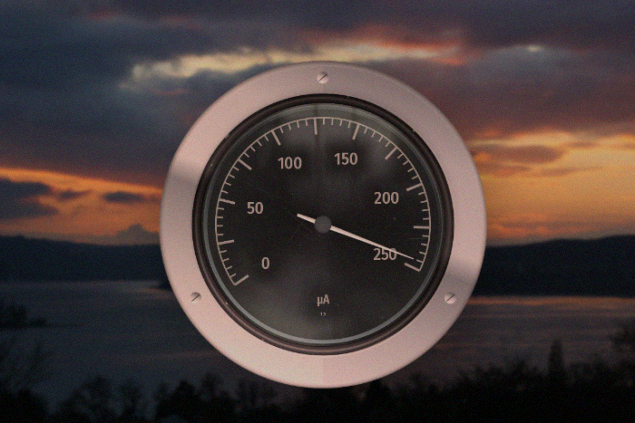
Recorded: 245 µA
